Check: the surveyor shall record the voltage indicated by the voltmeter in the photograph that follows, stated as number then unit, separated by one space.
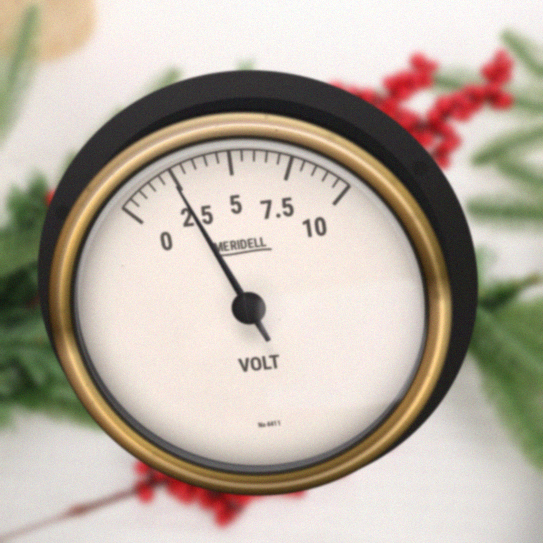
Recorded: 2.5 V
